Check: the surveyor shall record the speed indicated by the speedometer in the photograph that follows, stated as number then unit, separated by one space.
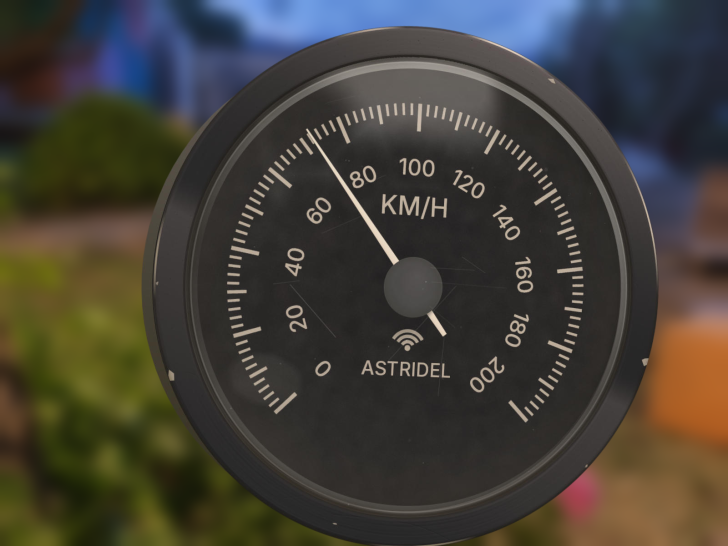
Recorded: 72 km/h
